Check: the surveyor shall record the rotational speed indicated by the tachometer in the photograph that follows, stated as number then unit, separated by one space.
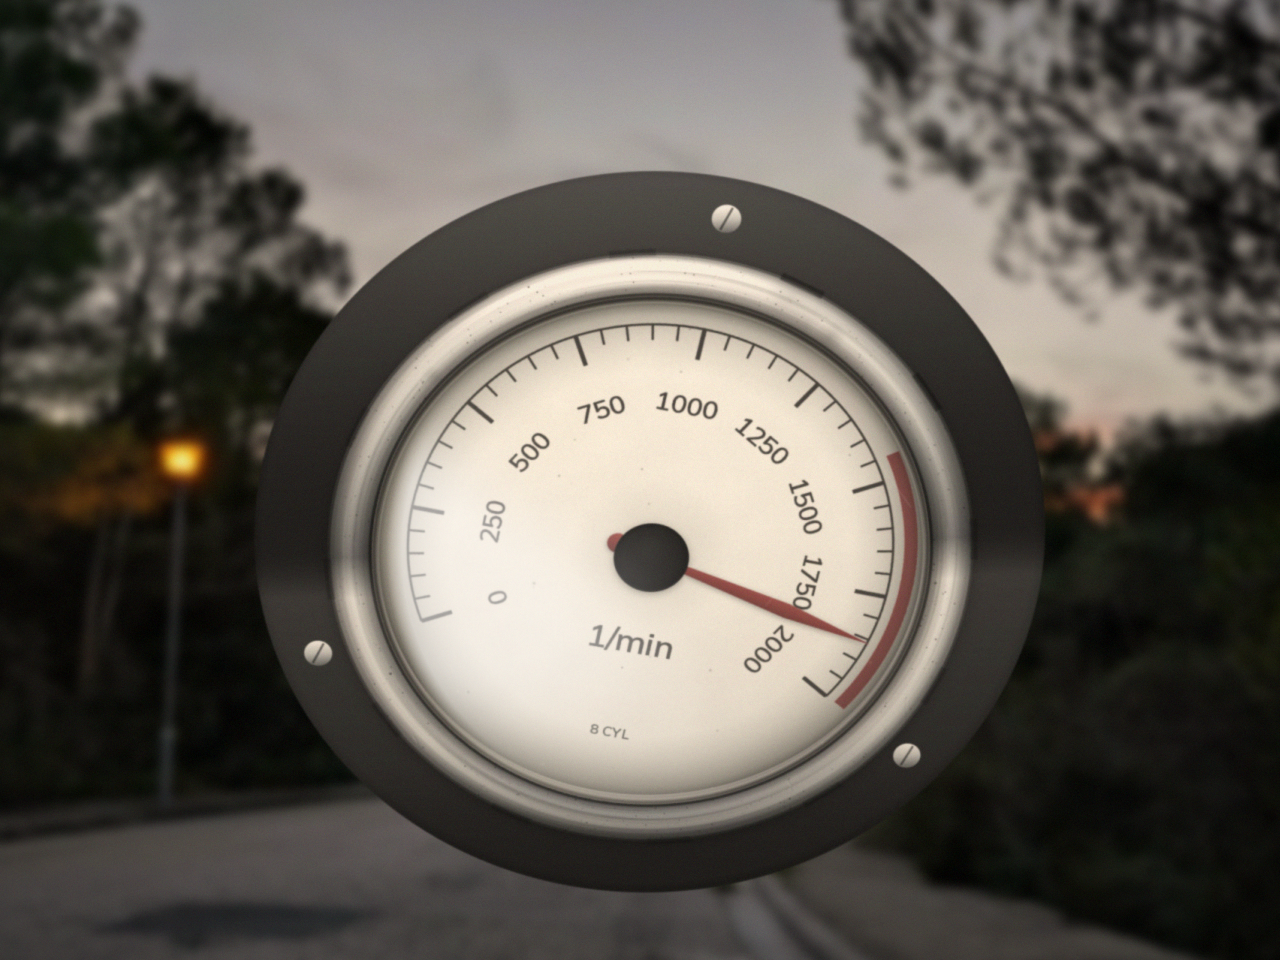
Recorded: 1850 rpm
